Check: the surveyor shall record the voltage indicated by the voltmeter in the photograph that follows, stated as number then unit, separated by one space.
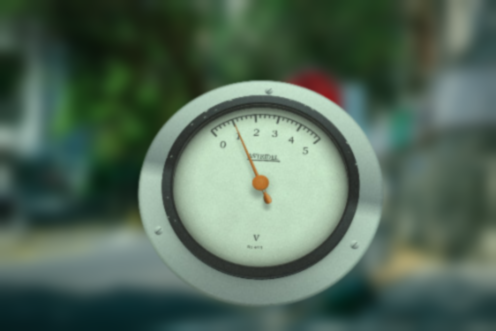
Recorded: 1 V
